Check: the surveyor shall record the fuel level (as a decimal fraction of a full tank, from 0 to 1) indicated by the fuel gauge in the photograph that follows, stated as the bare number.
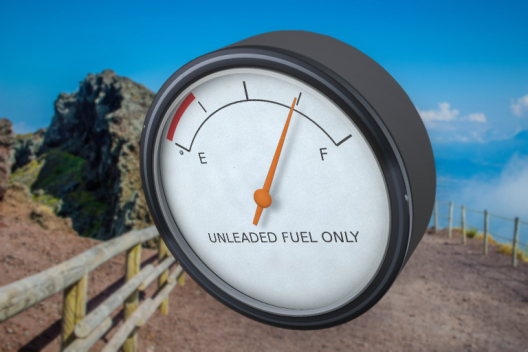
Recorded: 0.75
